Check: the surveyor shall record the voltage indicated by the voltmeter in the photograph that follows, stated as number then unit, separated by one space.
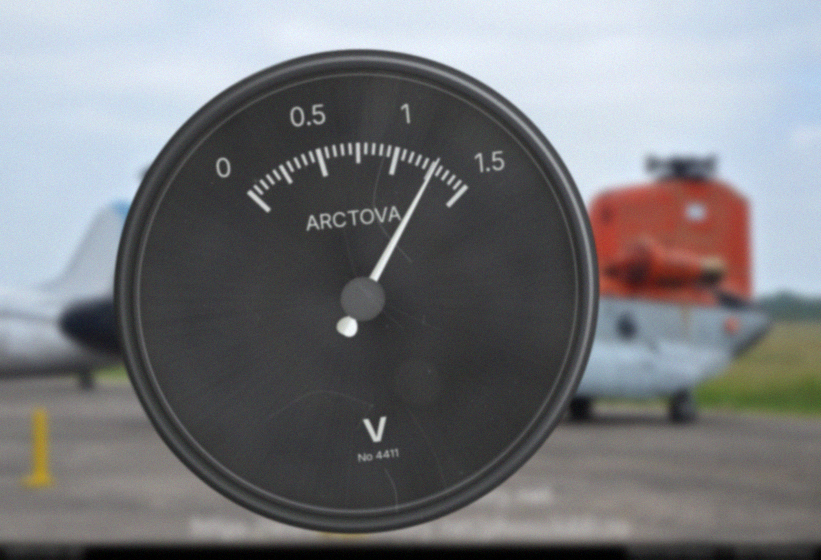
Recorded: 1.25 V
